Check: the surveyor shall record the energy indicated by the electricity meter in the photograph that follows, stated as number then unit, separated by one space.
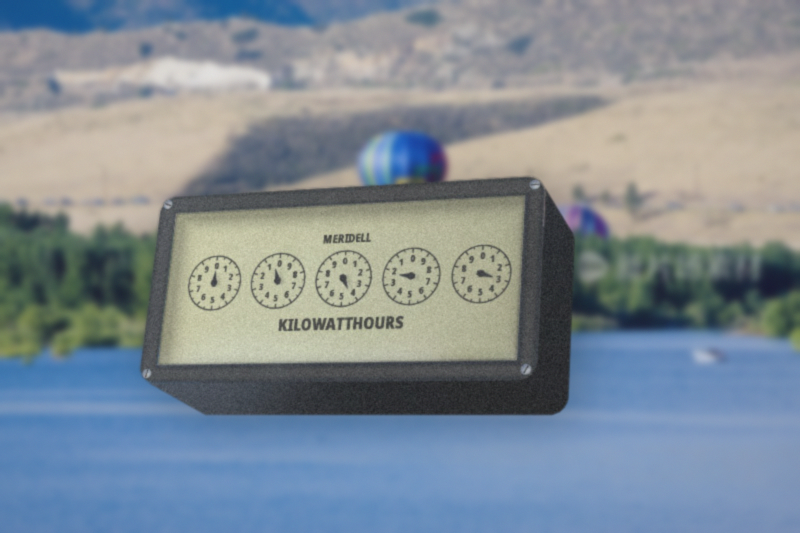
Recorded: 423 kWh
